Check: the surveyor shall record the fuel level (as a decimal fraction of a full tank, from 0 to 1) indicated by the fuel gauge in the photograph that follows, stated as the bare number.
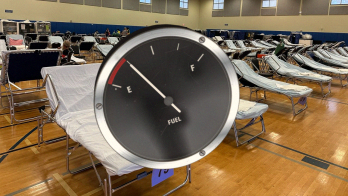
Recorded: 0.25
